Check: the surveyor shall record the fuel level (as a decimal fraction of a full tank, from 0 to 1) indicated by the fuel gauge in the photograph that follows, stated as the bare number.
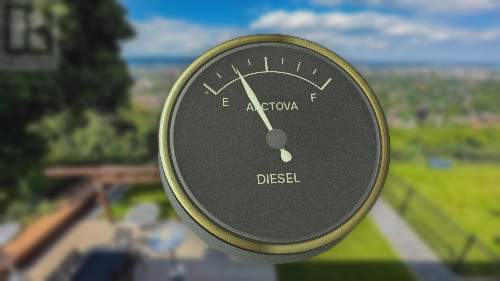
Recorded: 0.25
